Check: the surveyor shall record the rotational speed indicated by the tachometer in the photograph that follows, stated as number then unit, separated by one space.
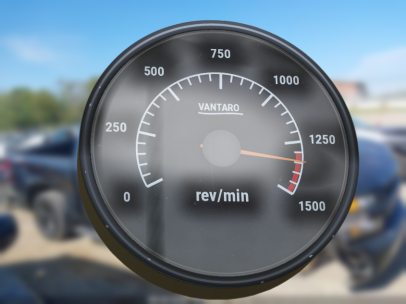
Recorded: 1350 rpm
